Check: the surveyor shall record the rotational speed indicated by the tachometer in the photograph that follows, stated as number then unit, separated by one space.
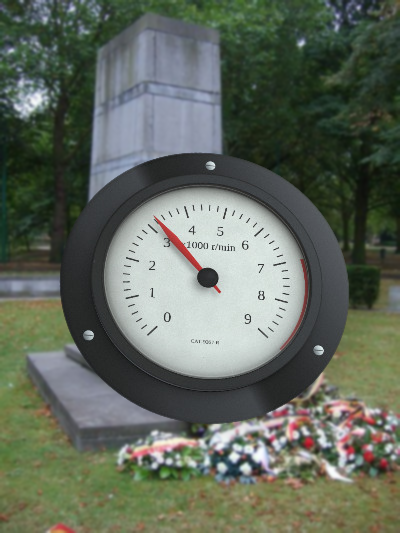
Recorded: 3200 rpm
